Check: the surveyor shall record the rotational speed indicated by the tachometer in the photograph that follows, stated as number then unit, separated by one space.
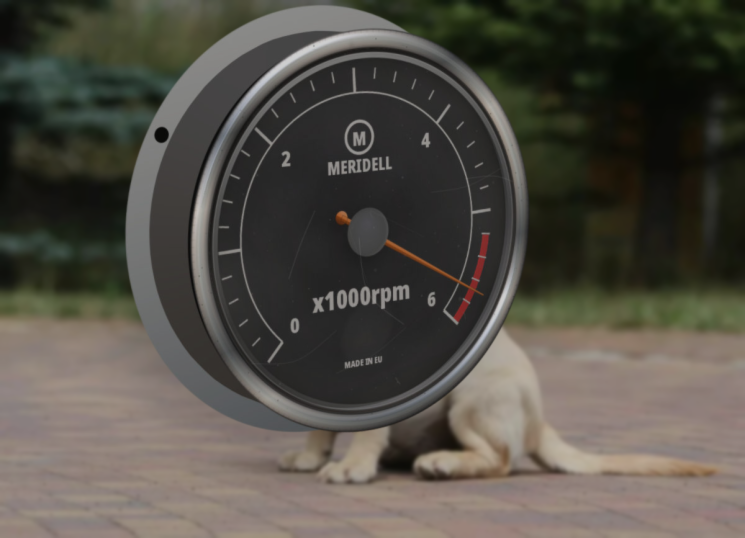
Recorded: 5700 rpm
